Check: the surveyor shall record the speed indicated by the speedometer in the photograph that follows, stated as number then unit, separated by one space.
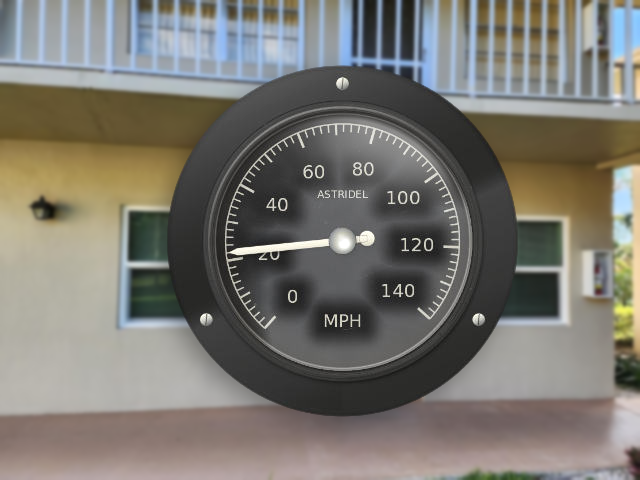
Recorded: 22 mph
